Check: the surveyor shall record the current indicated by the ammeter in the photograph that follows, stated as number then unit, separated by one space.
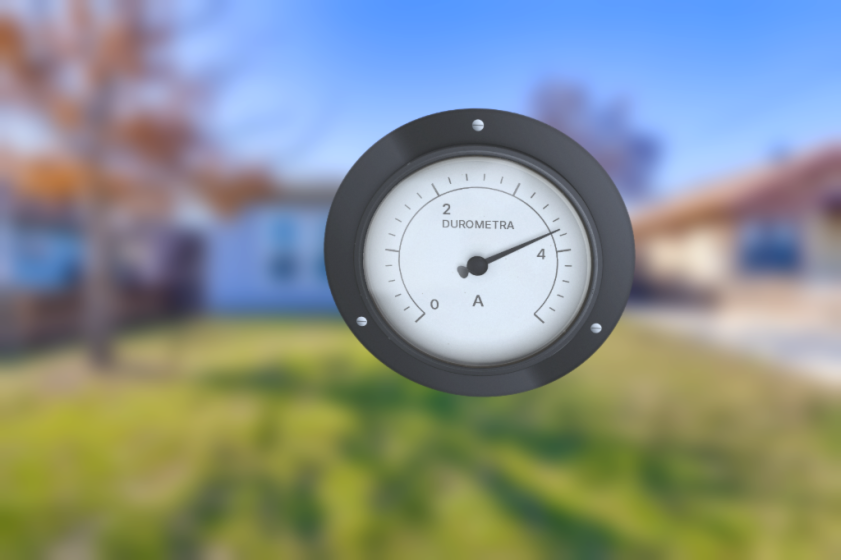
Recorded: 3.7 A
